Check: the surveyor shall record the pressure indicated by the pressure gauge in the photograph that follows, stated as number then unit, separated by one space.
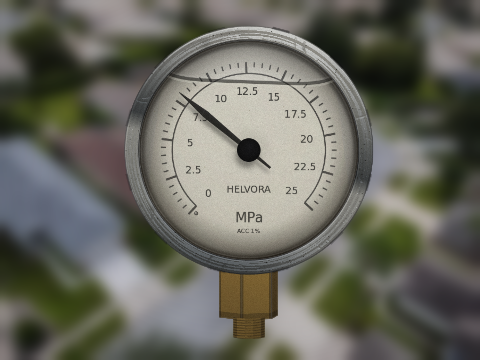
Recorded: 8 MPa
